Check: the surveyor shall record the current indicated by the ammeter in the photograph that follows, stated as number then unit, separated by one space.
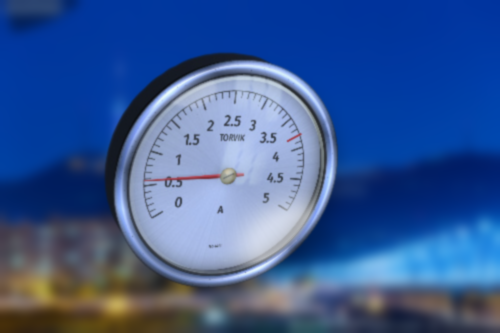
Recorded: 0.6 A
